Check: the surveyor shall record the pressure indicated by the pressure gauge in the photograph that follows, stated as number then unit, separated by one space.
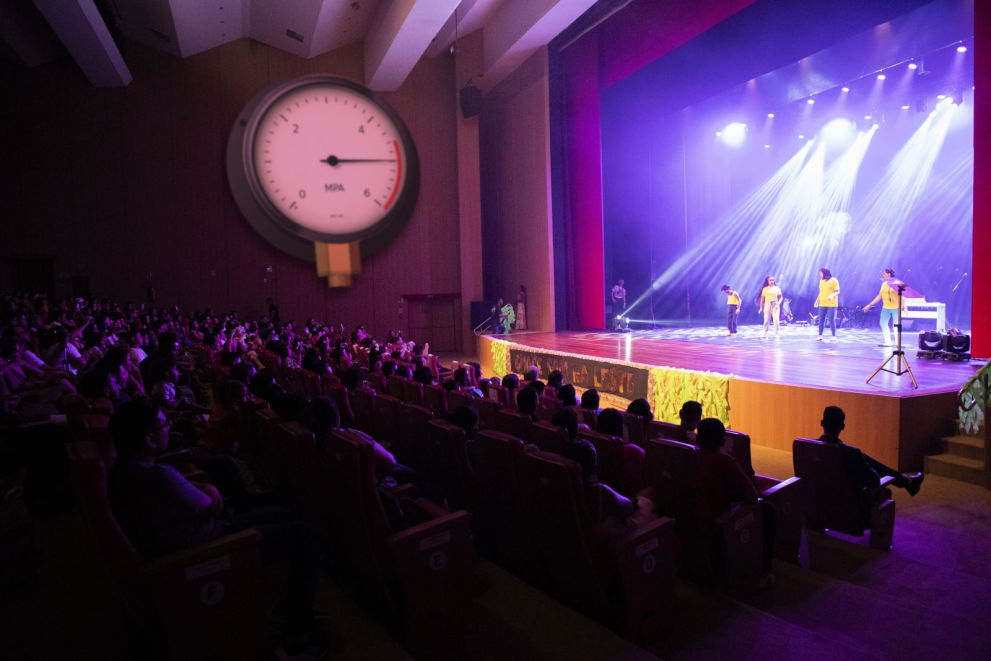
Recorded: 5 MPa
